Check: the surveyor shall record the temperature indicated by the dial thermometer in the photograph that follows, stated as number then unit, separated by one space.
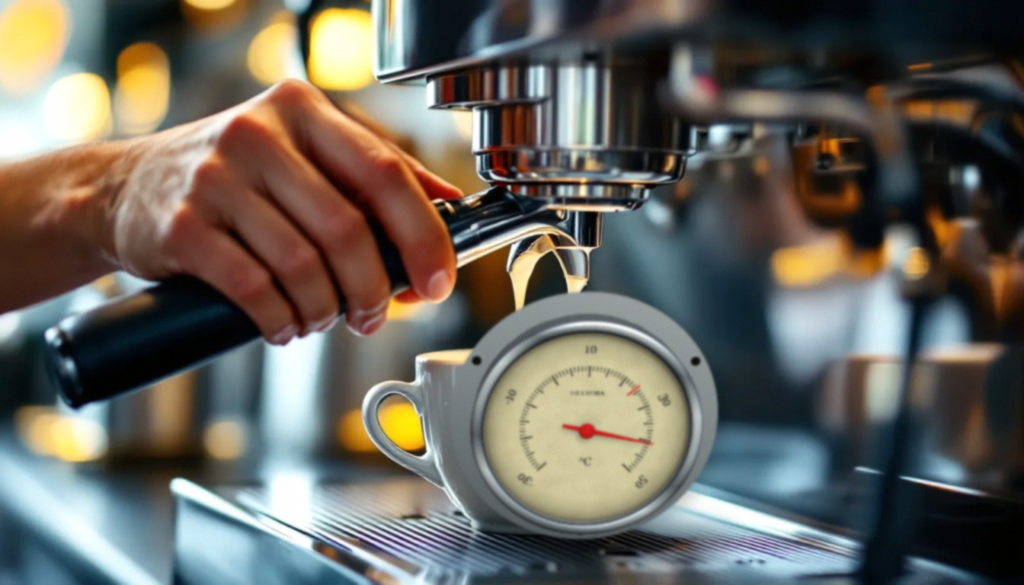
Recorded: 40 °C
